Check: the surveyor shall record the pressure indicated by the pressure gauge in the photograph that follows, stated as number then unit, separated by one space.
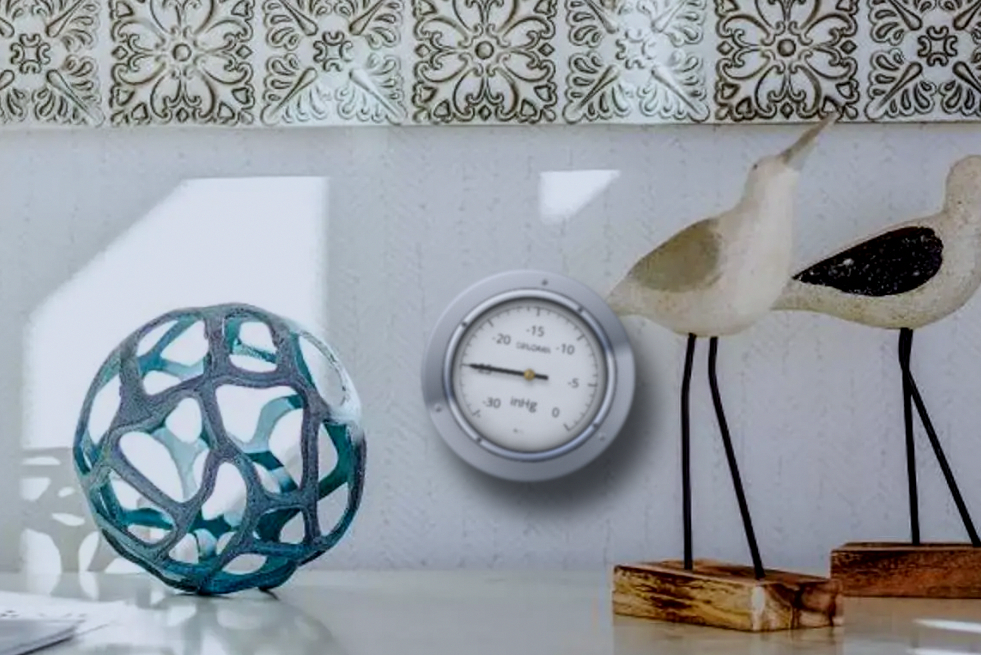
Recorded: -25 inHg
